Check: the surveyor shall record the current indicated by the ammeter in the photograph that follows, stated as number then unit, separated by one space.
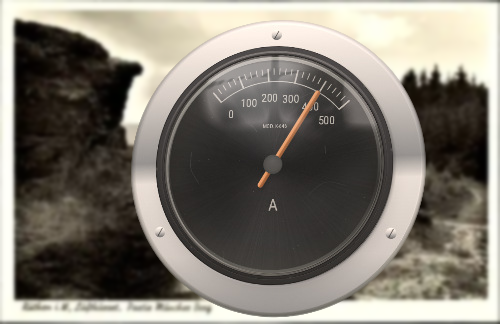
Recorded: 400 A
